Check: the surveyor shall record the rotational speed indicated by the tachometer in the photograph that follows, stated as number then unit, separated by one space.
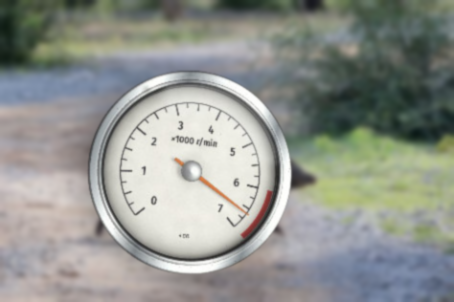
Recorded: 6625 rpm
